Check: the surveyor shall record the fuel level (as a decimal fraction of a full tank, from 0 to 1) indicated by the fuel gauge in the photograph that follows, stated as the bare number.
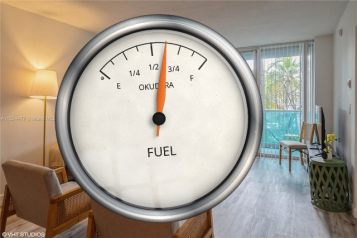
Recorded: 0.625
